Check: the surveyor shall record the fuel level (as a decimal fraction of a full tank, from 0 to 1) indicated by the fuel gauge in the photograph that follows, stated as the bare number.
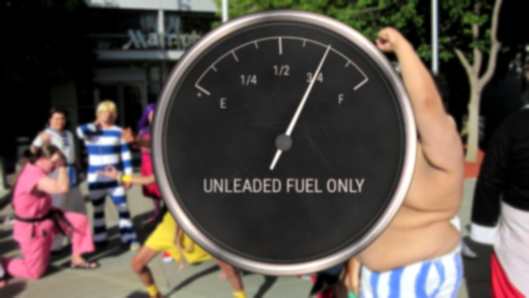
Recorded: 0.75
